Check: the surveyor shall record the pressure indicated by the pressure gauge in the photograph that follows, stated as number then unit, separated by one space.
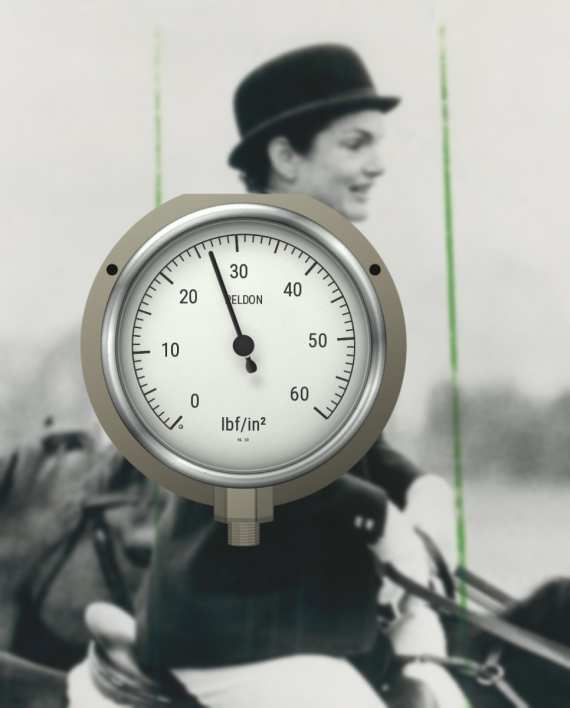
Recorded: 26.5 psi
